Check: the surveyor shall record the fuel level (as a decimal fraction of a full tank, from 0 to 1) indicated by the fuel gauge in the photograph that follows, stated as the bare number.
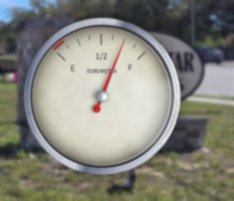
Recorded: 0.75
